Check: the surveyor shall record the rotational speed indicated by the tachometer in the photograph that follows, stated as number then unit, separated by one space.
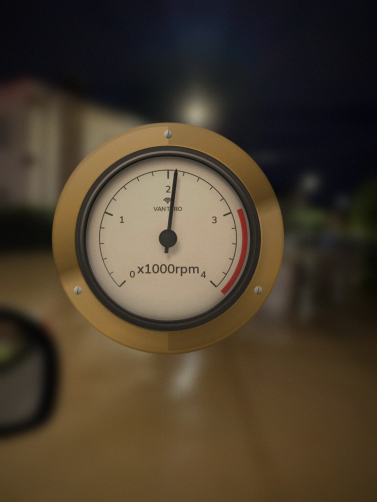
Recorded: 2100 rpm
